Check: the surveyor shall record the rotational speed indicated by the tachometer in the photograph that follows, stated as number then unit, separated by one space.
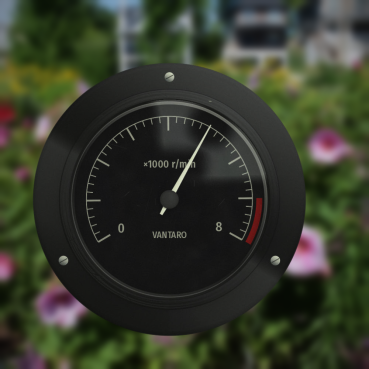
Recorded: 5000 rpm
